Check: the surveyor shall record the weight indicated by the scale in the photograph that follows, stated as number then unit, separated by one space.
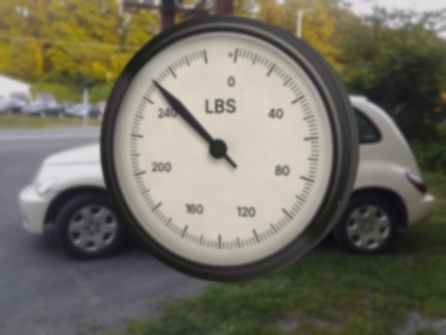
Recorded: 250 lb
